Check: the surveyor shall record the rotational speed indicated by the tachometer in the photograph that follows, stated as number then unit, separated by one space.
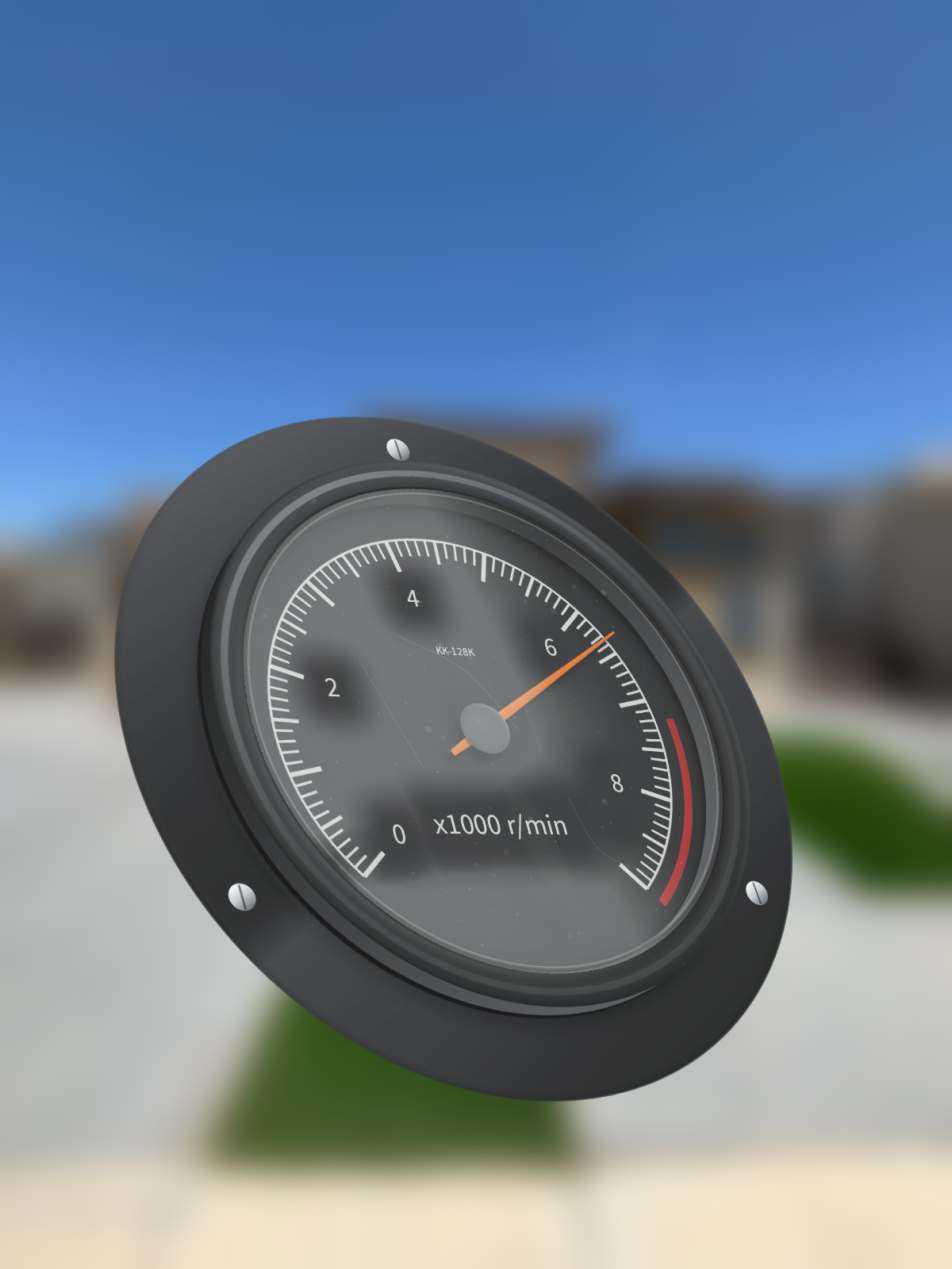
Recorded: 6350 rpm
